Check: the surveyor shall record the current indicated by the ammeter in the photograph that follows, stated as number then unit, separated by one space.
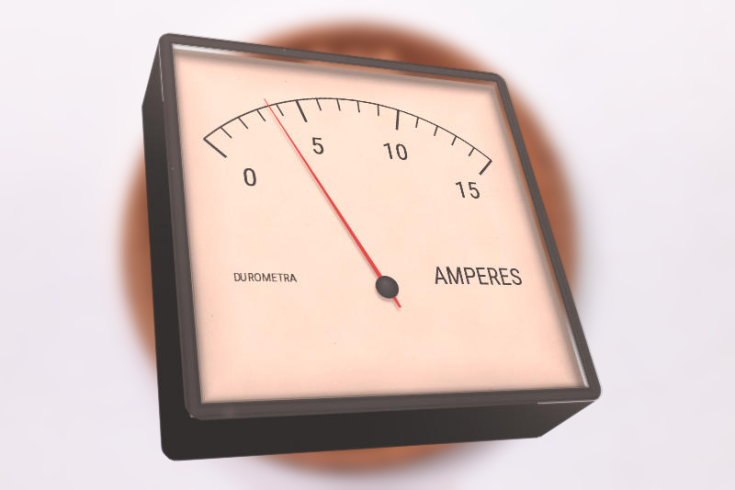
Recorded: 3.5 A
